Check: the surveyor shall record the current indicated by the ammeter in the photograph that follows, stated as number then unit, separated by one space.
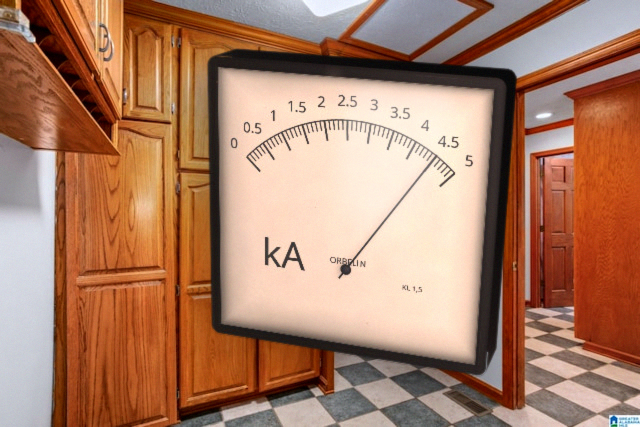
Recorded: 4.5 kA
